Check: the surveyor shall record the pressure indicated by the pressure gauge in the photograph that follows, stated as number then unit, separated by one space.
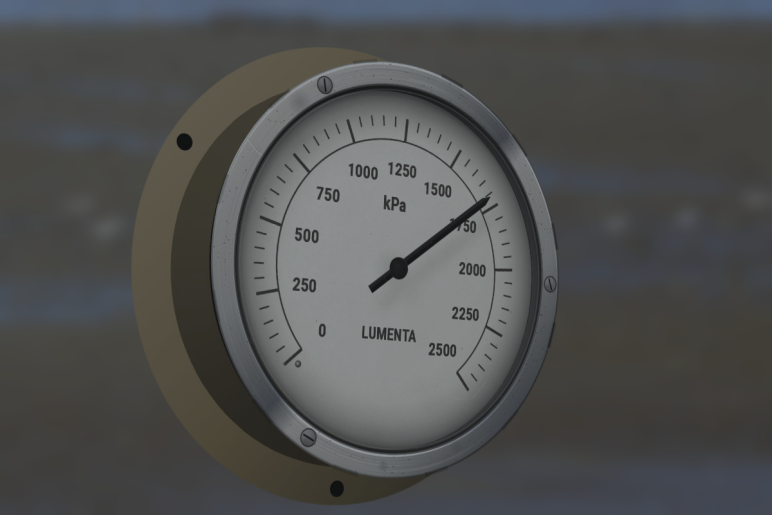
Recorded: 1700 kPa
